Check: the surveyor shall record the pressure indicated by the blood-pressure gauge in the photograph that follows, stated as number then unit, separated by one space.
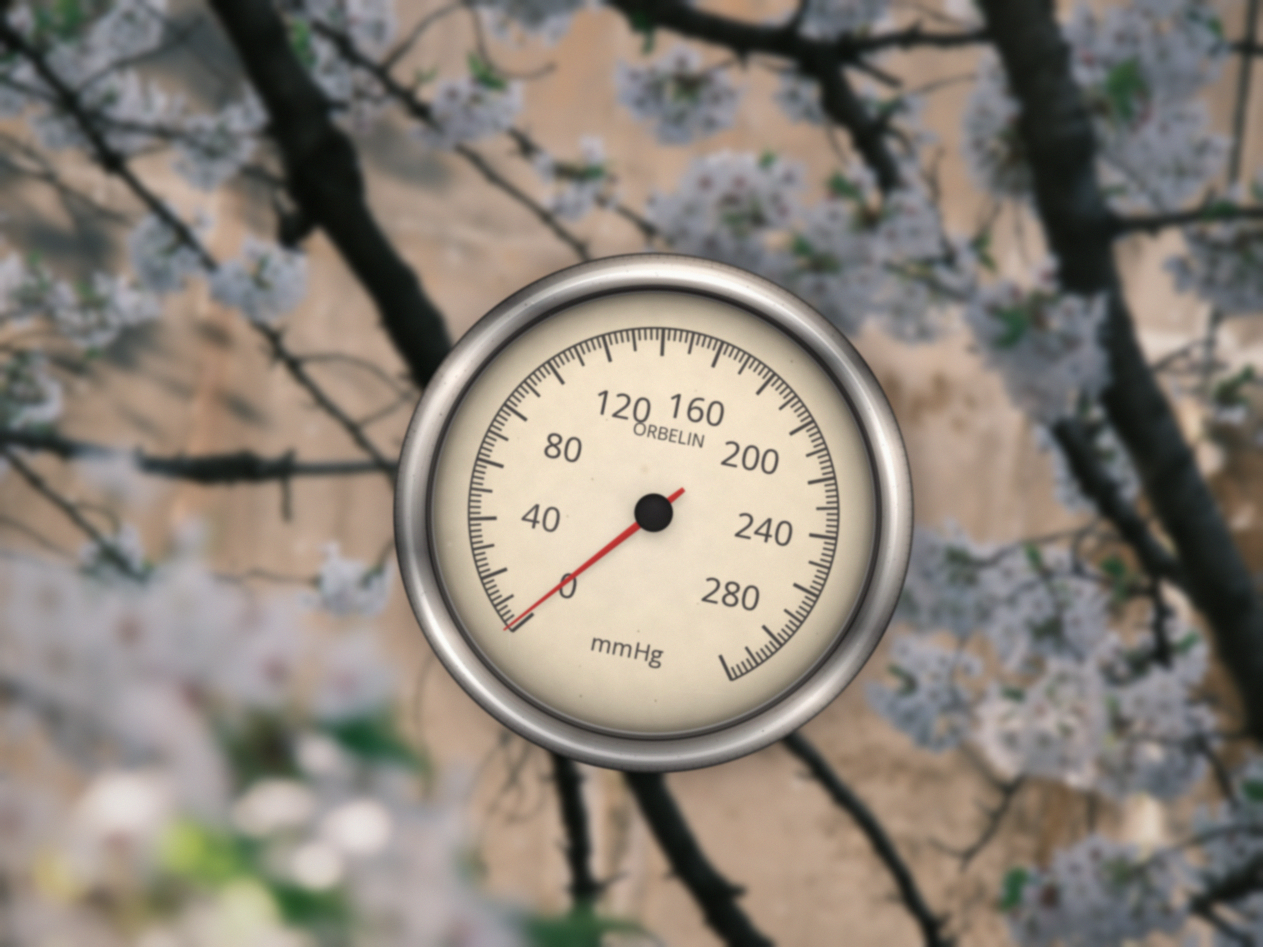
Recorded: 2 mmHg
